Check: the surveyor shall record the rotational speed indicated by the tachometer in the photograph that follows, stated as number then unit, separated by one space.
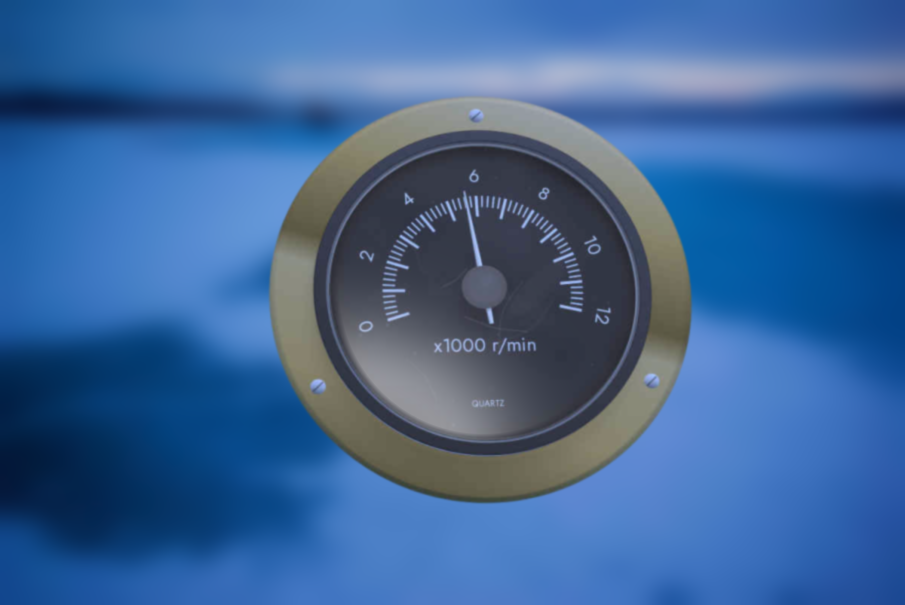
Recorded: 5600 rpm
